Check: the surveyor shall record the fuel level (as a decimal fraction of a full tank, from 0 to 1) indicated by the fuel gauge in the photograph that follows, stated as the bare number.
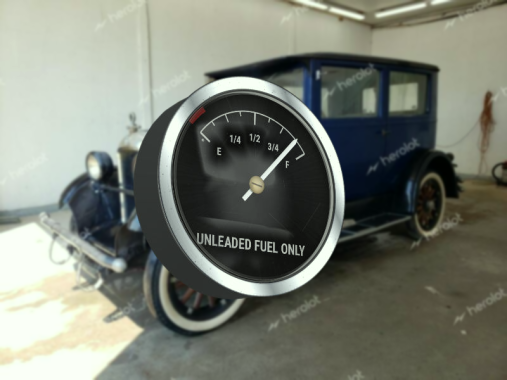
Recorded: 0.875
